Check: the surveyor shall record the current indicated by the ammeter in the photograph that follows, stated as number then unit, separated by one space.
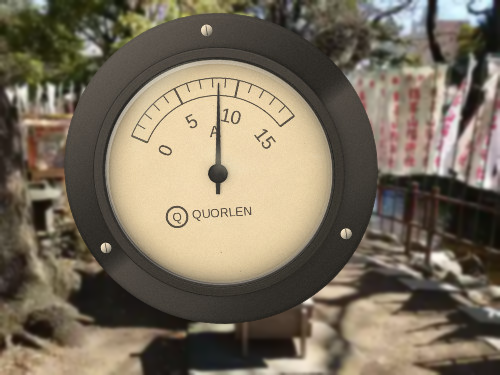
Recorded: 8.5 A
